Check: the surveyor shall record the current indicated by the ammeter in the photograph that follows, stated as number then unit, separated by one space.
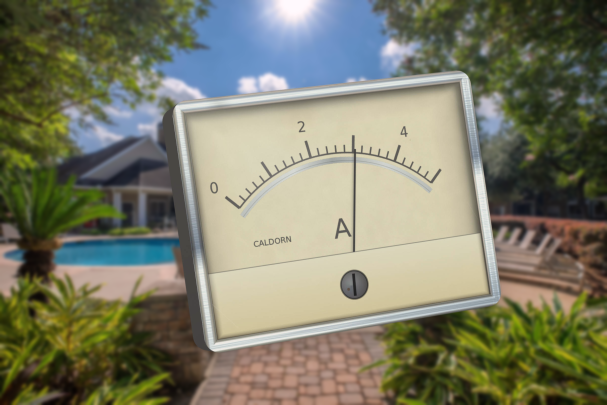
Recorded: 3 A
